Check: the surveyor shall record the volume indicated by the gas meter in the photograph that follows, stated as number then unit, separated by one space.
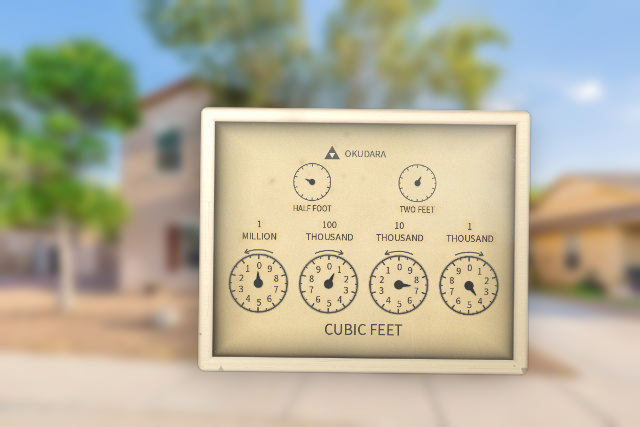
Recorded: 7400 ft³
